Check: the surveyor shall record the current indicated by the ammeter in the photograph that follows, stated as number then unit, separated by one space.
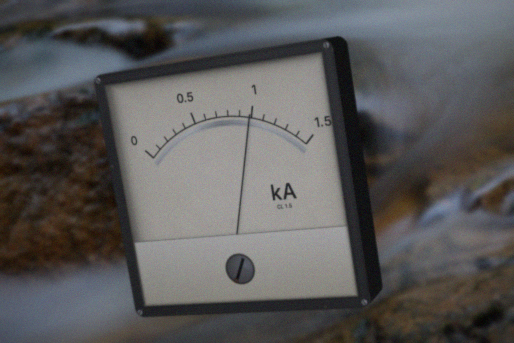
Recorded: 1 kA
